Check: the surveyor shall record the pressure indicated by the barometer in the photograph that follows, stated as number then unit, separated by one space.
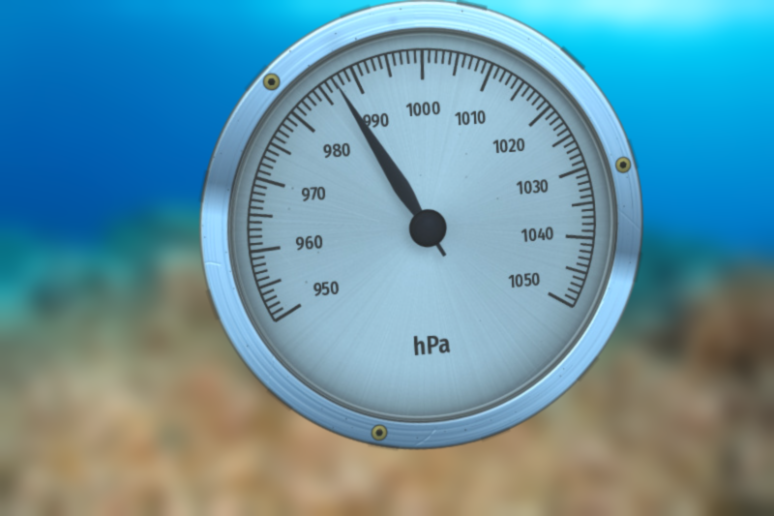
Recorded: 987 hPa
